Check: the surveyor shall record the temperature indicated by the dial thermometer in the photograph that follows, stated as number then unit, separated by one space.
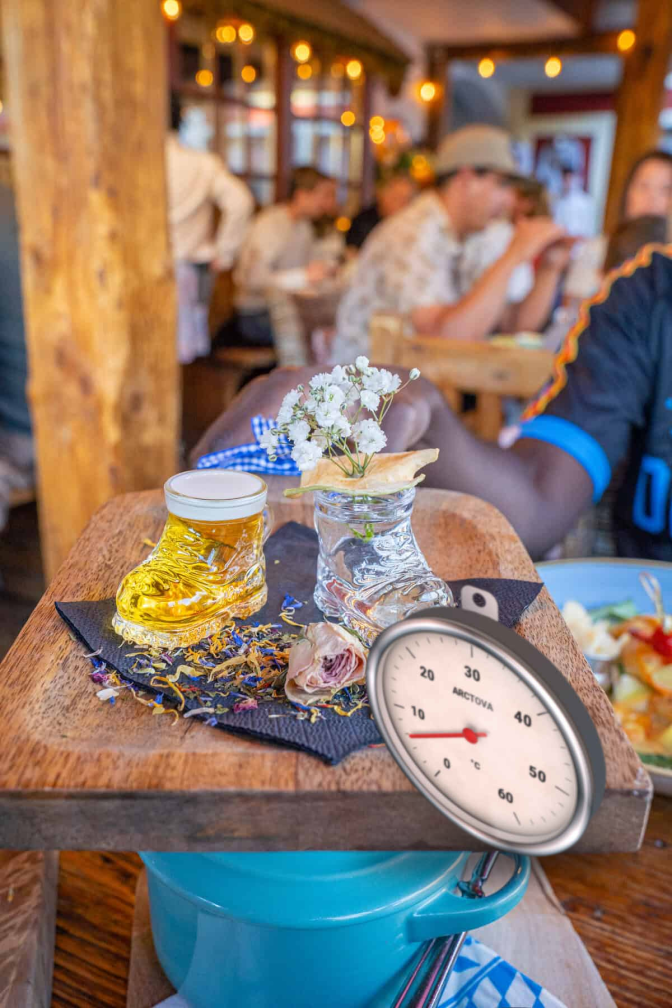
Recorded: 6 °C
